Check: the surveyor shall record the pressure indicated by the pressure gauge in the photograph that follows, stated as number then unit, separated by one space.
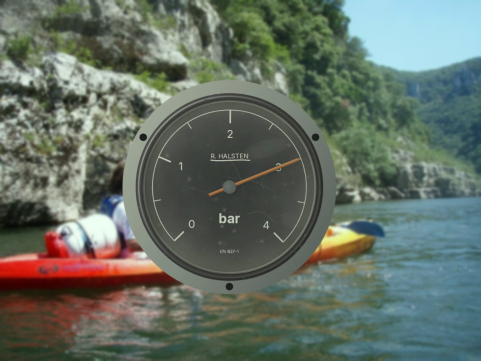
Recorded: 3 bar
